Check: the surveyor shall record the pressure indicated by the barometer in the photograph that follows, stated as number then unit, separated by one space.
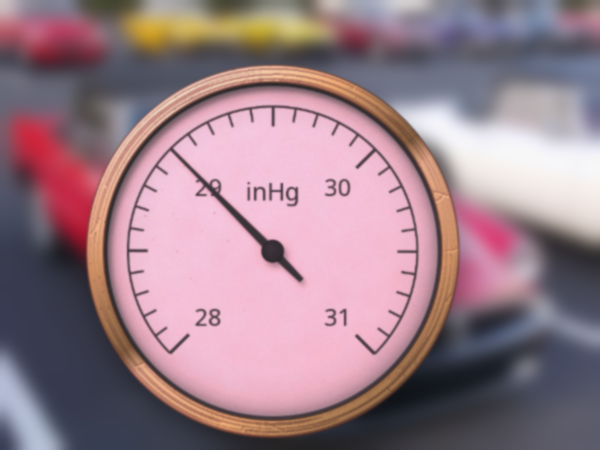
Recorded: 29 inHg
